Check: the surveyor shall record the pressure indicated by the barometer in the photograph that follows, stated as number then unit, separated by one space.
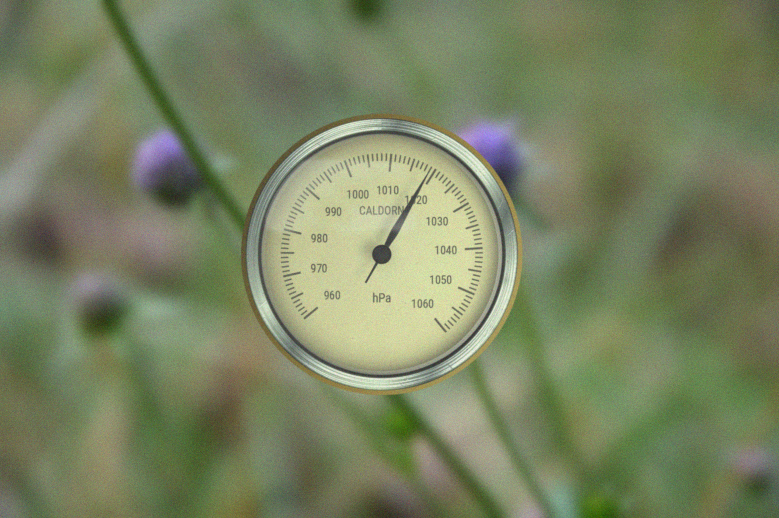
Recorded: 1019 hPa
